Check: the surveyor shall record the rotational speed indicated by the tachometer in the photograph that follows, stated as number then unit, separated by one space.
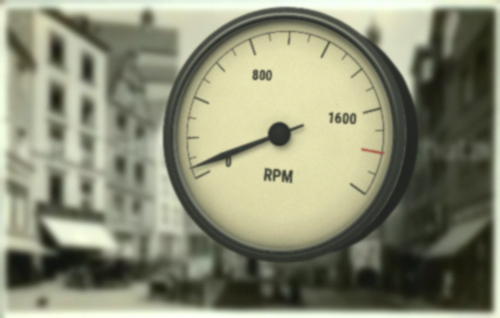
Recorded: 50 rpm
